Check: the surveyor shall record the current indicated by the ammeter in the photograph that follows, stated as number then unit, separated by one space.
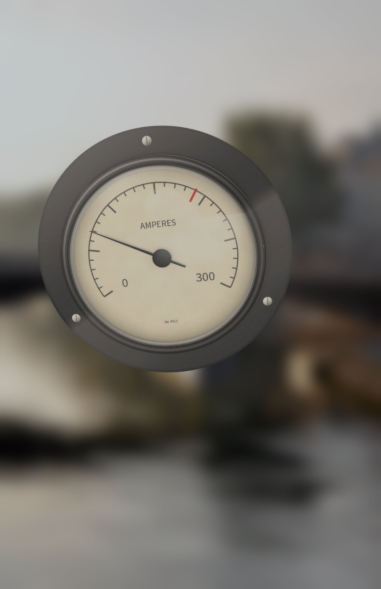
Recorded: 70 A
